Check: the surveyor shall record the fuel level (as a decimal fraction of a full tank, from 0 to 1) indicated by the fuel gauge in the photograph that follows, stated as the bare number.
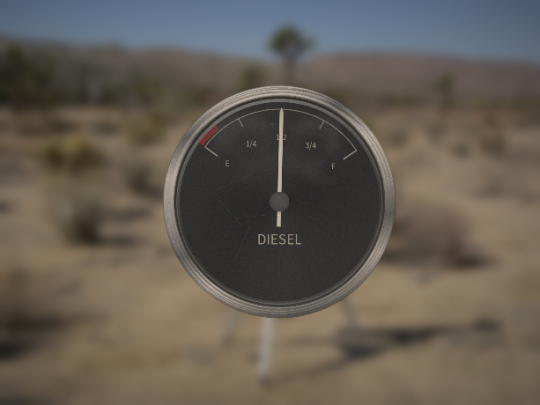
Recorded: 0.5
